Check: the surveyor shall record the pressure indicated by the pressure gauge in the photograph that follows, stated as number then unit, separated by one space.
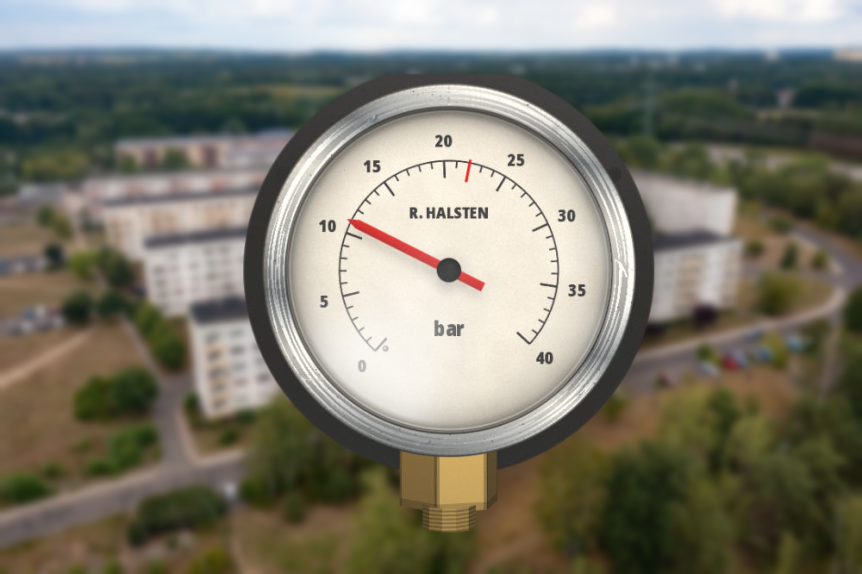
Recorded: 11 bar
